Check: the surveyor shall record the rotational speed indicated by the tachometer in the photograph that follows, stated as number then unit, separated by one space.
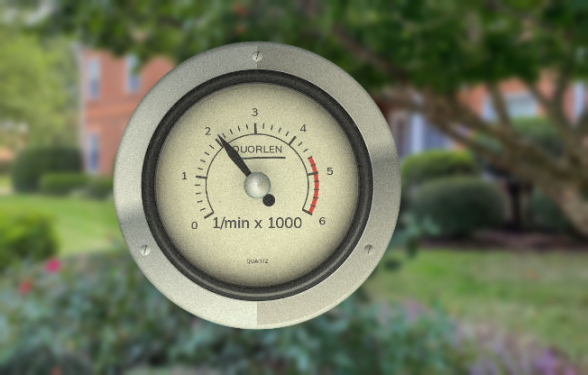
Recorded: 2100 rpm
